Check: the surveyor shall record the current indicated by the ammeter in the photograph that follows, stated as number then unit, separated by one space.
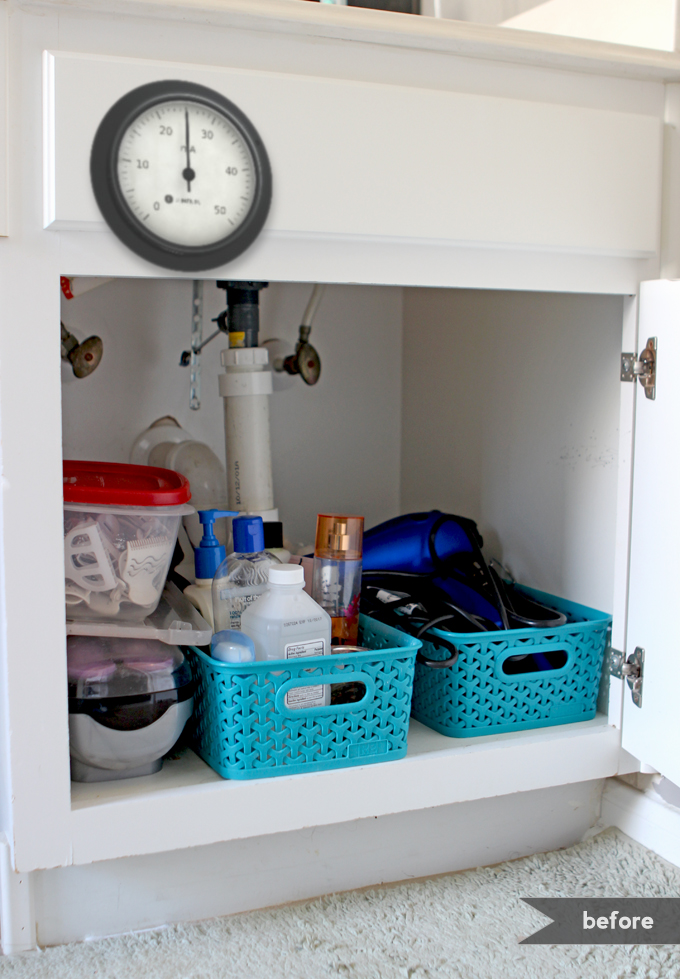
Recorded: 25 mA
